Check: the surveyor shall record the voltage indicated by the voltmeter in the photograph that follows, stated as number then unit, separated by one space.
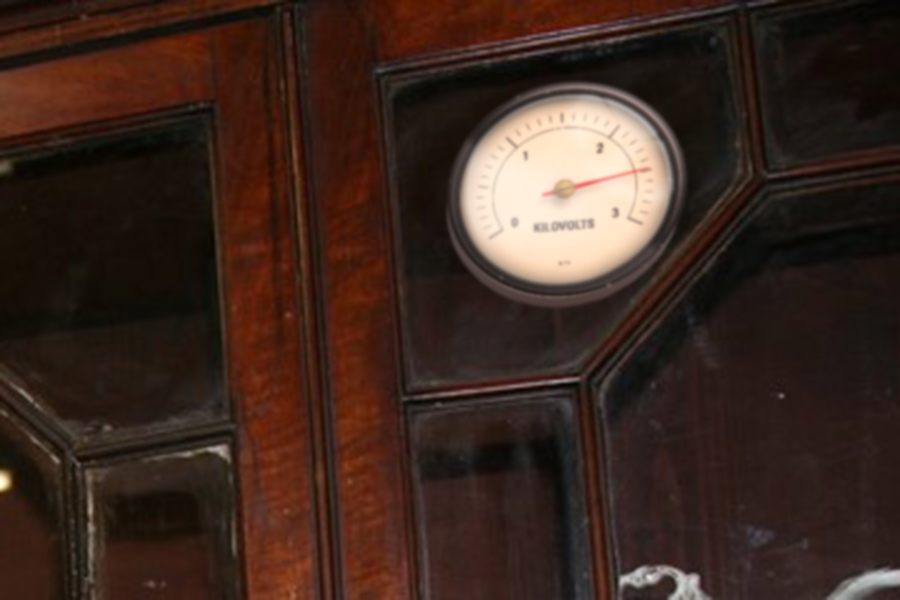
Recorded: 2.5 kV
